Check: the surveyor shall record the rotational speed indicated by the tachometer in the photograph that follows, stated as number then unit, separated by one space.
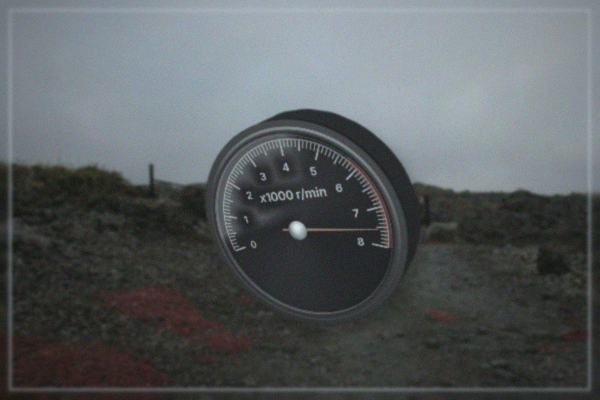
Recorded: 7500 rpm
